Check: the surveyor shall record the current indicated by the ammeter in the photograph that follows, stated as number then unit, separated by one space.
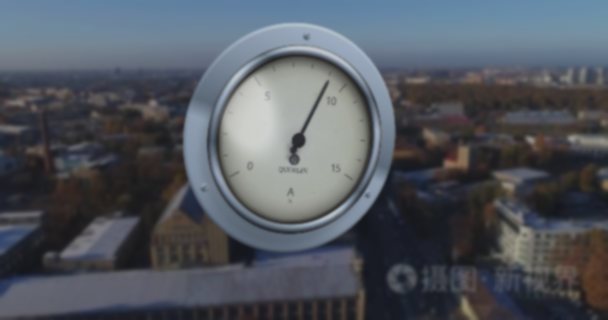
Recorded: 9 A
